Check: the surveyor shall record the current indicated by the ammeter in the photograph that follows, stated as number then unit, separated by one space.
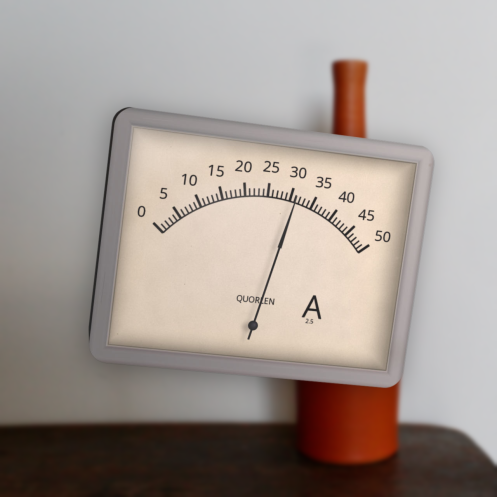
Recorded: 31 A
